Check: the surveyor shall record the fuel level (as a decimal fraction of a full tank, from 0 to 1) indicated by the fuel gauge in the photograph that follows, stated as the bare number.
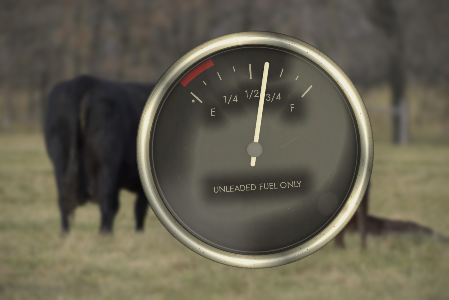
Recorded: 0.625
